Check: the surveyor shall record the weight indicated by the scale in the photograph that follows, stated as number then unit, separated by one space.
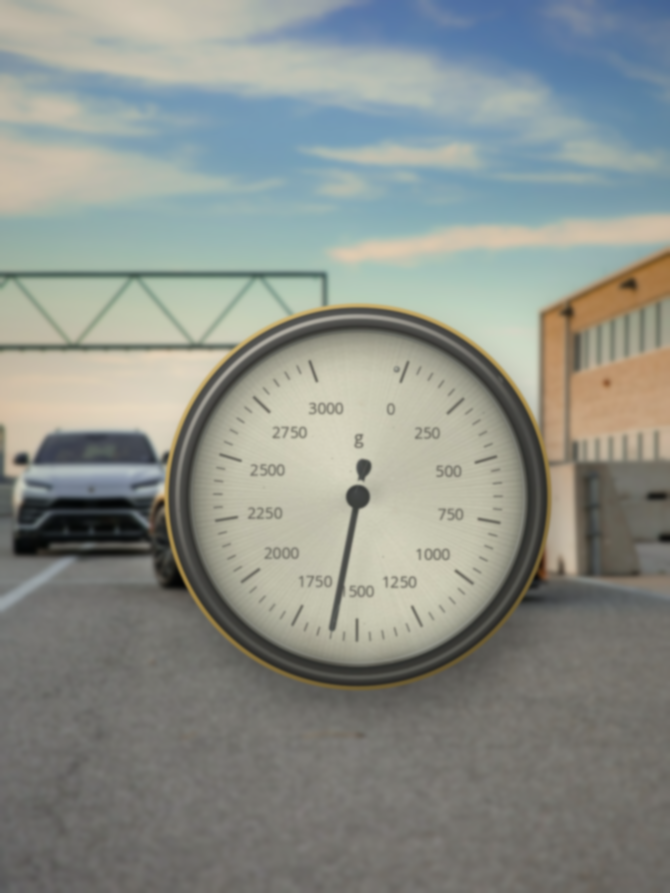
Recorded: 1600 g
